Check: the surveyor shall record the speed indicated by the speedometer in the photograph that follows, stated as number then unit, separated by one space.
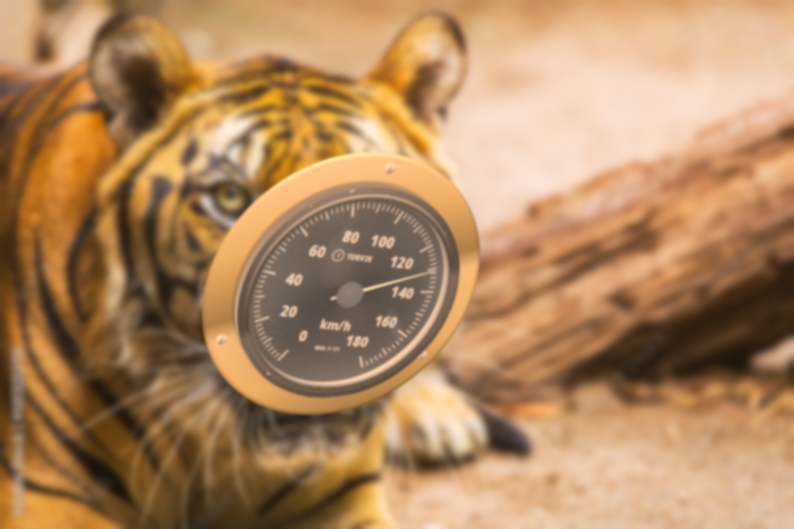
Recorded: 130 km/h
